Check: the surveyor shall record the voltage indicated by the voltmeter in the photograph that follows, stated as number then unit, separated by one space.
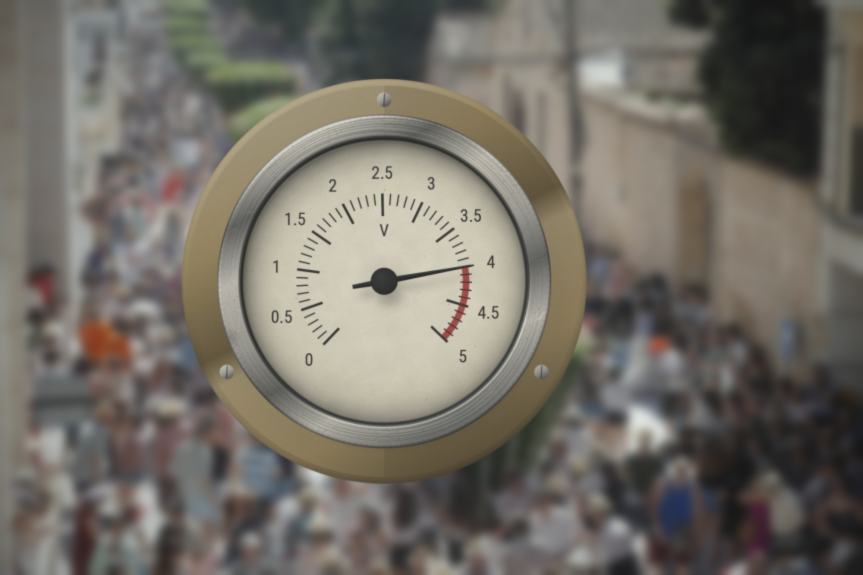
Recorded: 4 V
